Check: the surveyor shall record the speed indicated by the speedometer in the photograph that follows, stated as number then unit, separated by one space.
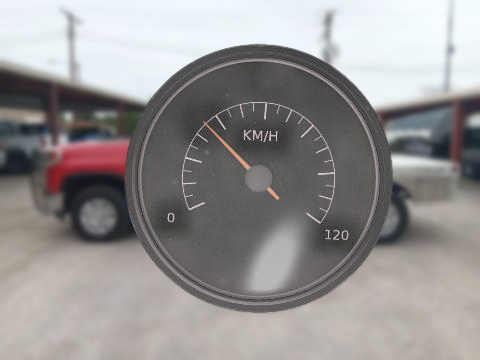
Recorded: 35 km/h
